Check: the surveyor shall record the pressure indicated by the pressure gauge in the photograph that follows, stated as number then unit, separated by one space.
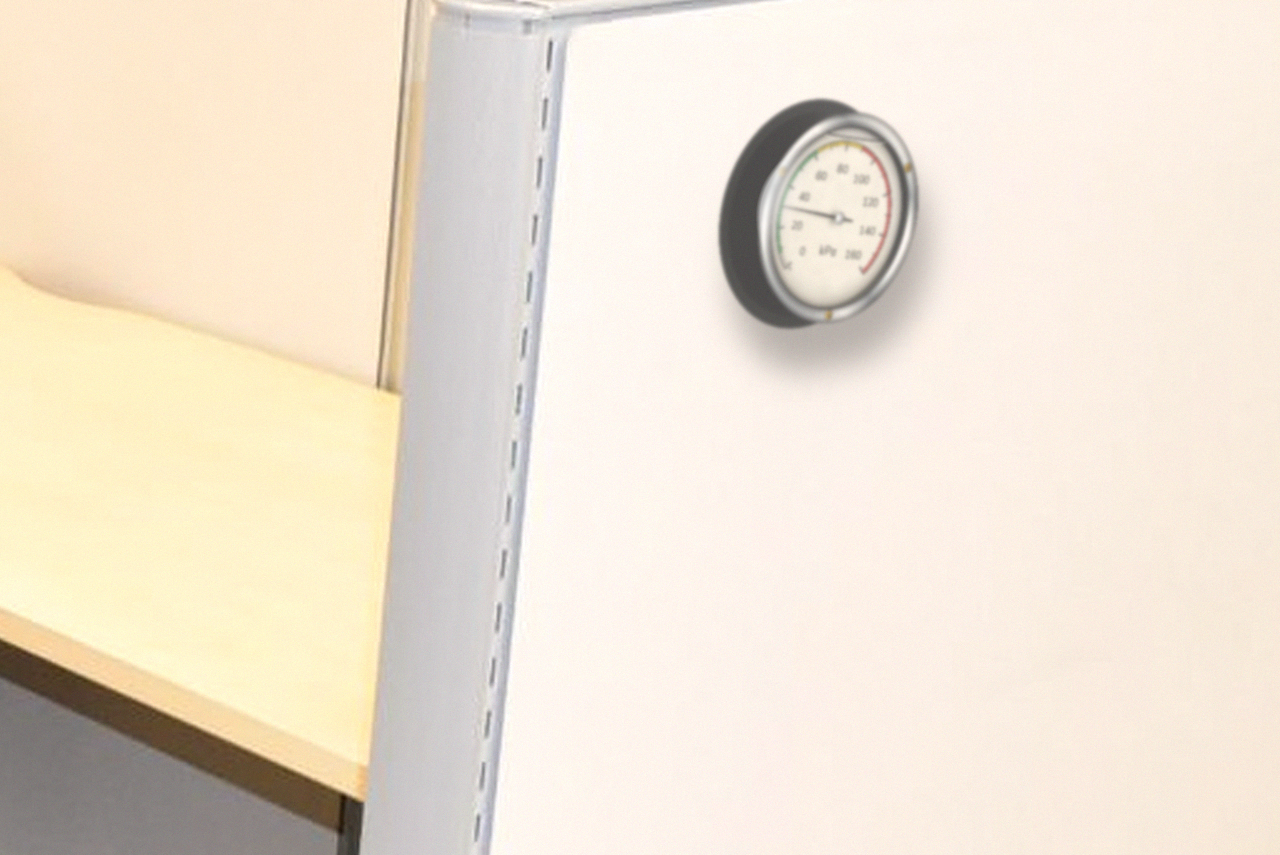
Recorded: 30 kPa
